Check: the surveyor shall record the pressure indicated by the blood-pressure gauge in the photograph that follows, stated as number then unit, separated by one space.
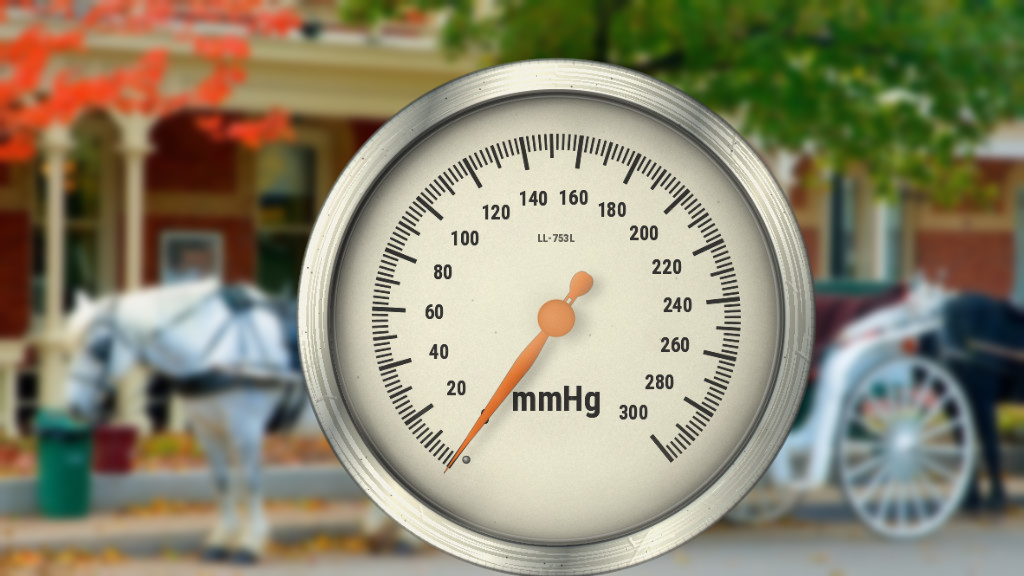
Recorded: 0 mmHg
